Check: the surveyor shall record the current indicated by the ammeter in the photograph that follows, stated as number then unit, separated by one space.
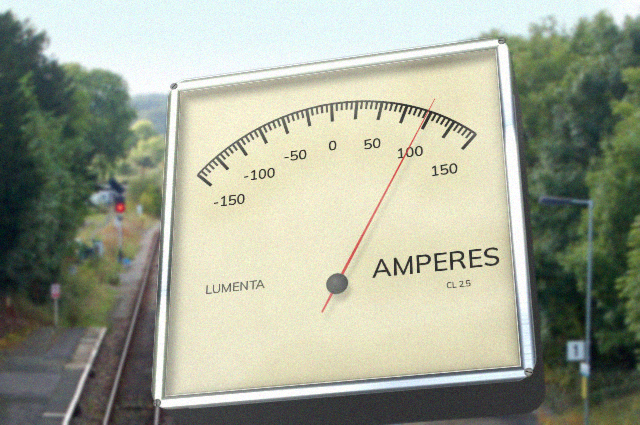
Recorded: 100 A
